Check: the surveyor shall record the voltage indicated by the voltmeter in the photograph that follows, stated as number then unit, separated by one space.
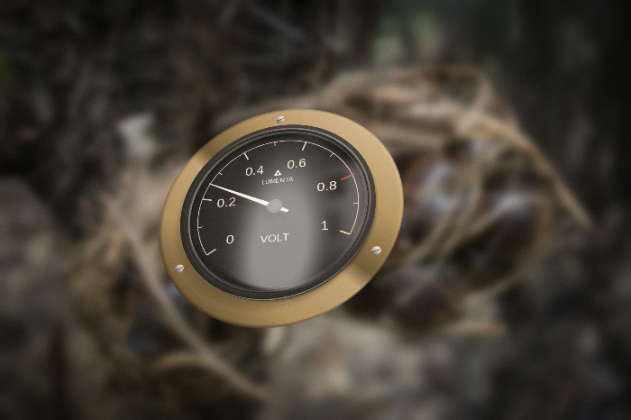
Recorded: 0.25 V
